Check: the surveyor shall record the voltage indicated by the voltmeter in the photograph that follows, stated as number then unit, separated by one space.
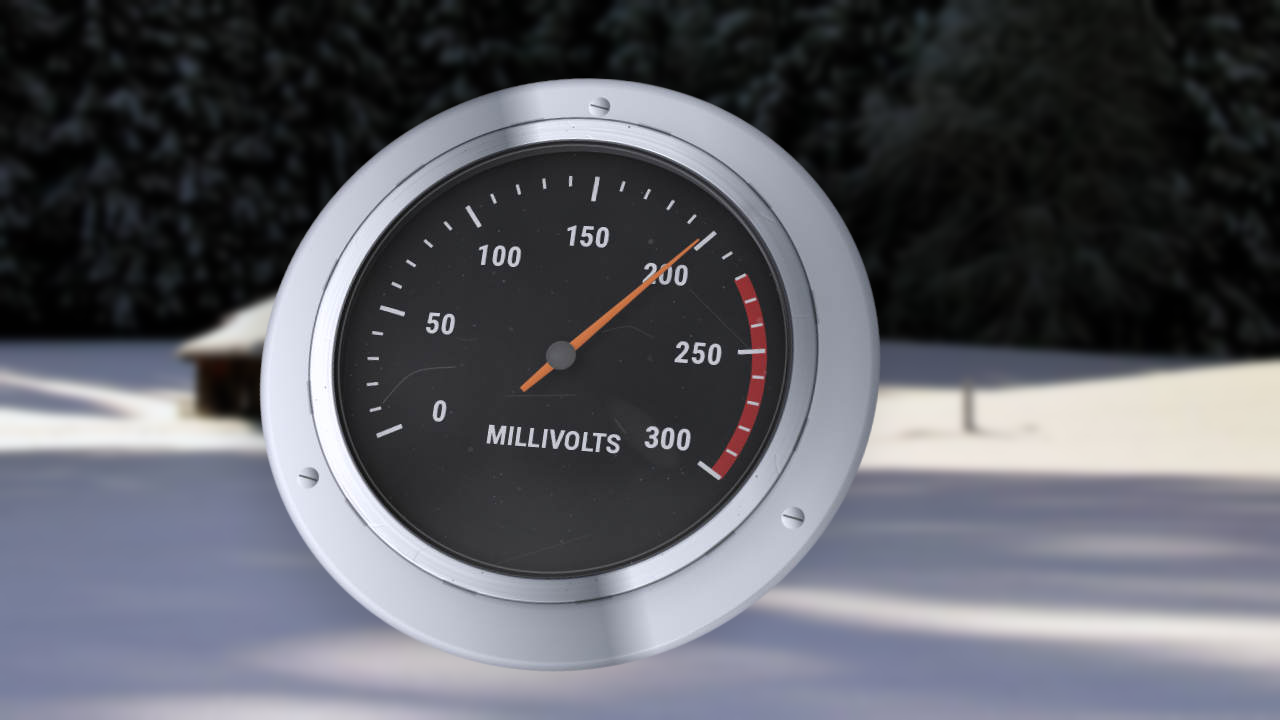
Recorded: 200 mV
